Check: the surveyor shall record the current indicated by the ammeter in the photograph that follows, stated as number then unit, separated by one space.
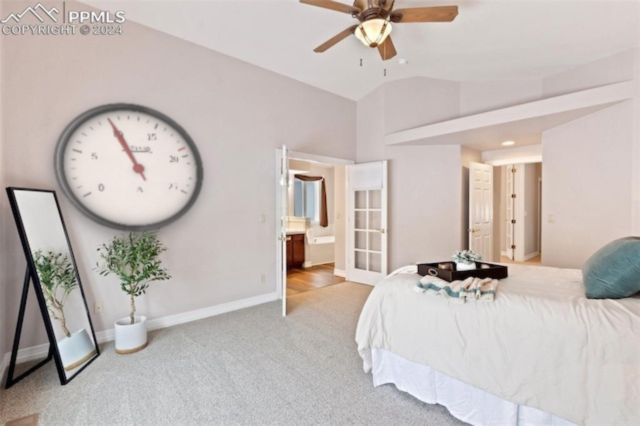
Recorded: 10 A
